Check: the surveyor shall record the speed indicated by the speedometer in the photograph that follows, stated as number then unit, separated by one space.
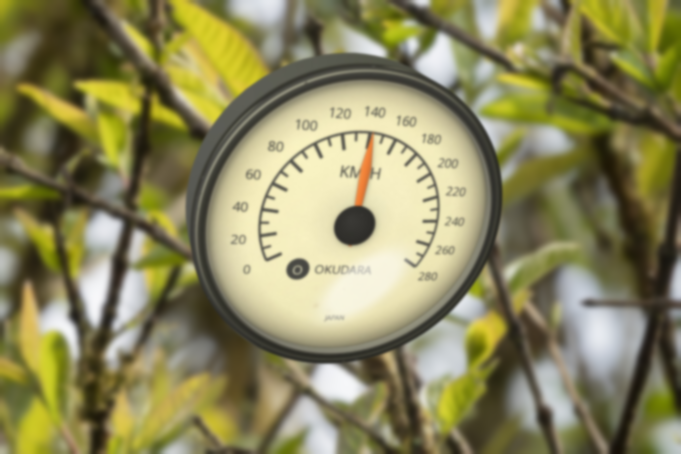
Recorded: 140 km/h
